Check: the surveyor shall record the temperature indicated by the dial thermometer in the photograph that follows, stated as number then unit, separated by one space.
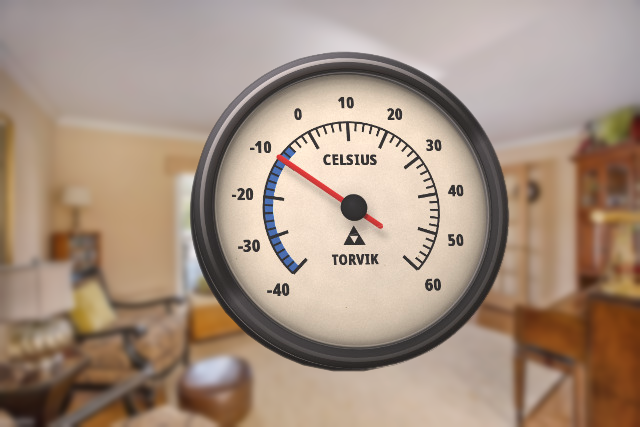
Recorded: -10 °C
